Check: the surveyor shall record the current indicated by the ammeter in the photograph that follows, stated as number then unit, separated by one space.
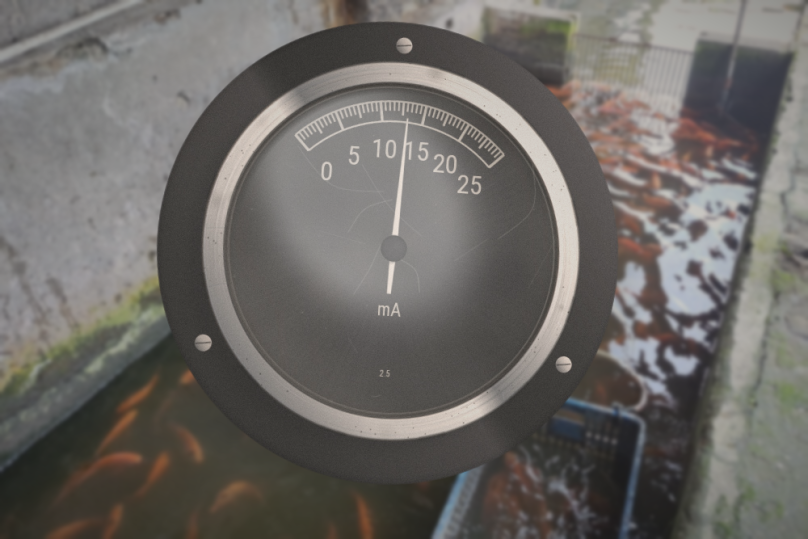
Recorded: 13 mA
